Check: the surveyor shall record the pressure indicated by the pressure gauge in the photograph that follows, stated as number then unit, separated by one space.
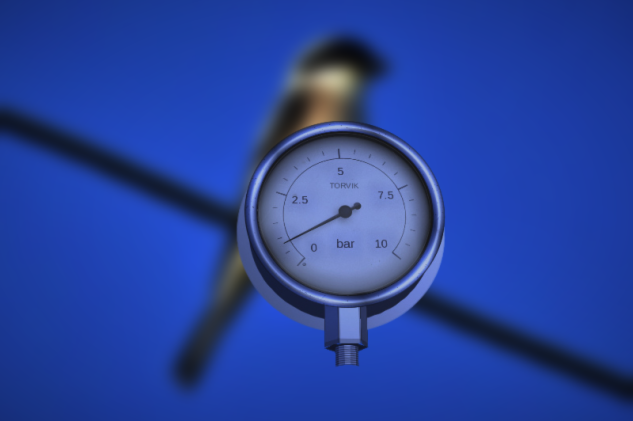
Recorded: 0.75 bar
